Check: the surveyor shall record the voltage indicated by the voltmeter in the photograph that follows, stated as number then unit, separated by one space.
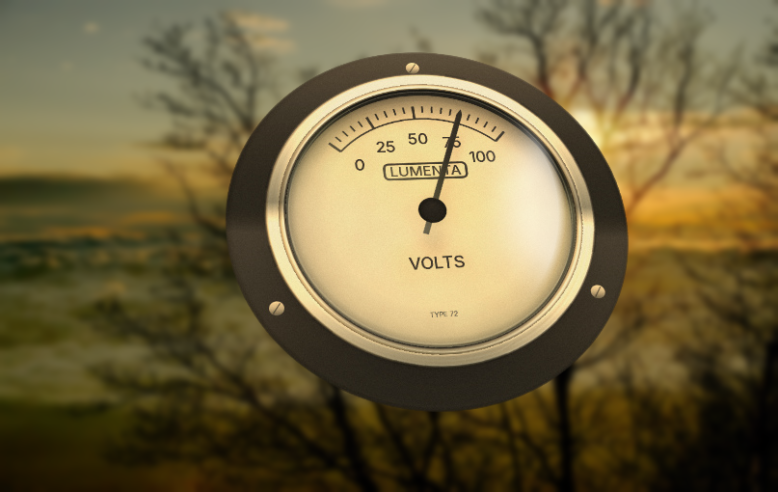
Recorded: 75 V
